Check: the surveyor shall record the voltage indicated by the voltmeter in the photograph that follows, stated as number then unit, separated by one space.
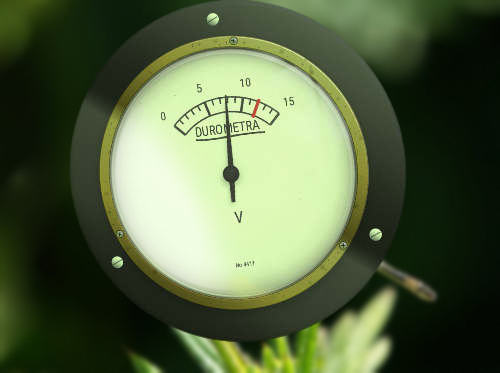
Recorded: 8 V
